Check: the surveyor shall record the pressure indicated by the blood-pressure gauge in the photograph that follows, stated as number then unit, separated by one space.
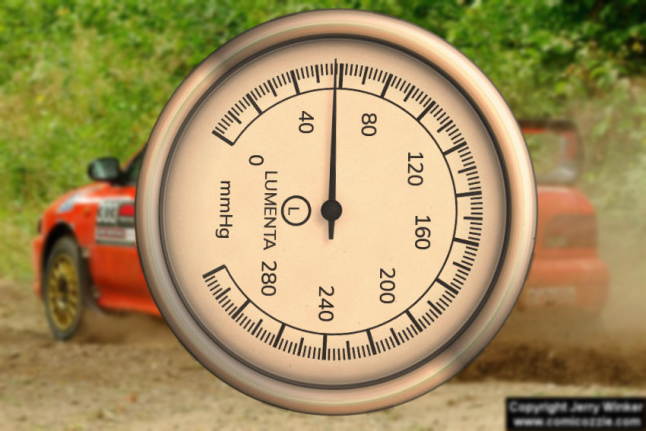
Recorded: 58 mmHg
